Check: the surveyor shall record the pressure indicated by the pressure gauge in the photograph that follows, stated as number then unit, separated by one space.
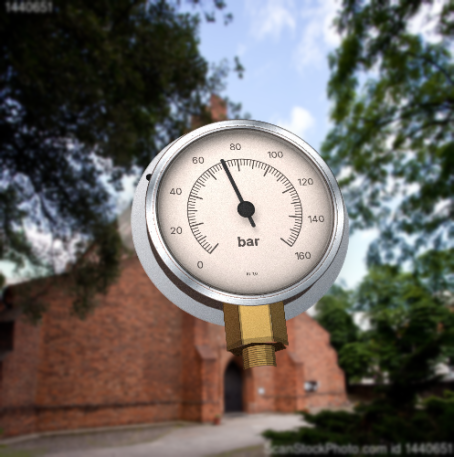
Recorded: 70 bar
